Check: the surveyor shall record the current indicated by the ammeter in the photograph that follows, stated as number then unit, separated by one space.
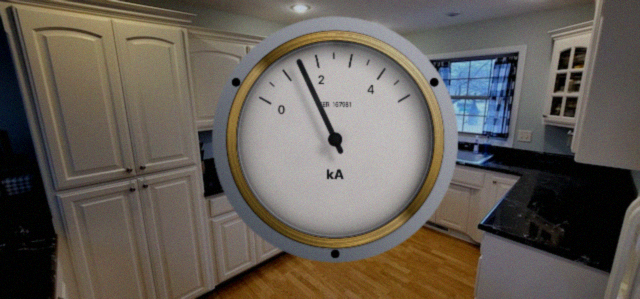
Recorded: 1.5 kA
